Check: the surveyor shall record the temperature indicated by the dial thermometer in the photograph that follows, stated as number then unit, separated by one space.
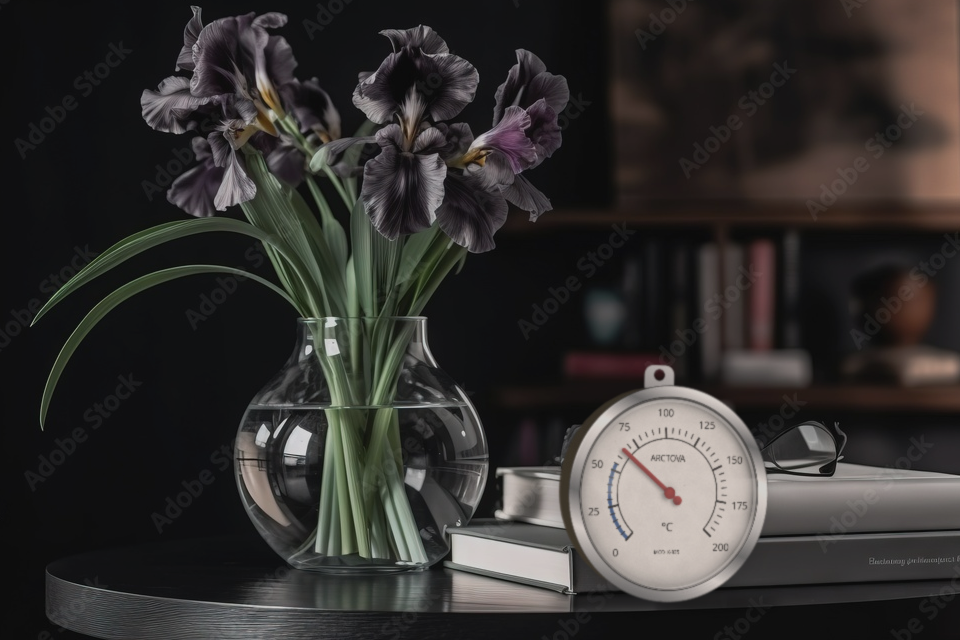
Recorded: 65 °C
